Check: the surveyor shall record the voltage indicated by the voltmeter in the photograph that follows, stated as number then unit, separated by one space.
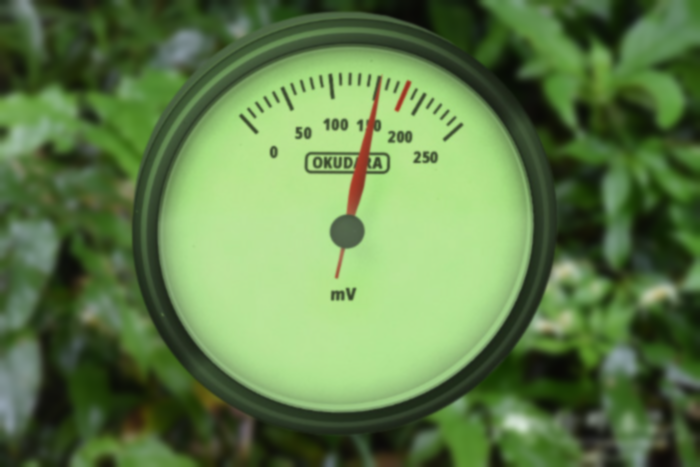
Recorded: 150 mV
